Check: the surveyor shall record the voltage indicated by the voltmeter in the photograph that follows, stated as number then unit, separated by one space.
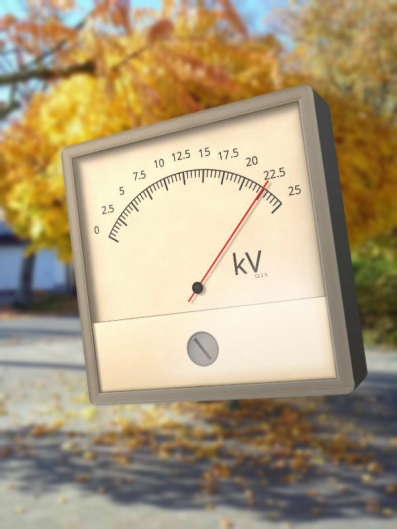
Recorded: 22.5 kV
